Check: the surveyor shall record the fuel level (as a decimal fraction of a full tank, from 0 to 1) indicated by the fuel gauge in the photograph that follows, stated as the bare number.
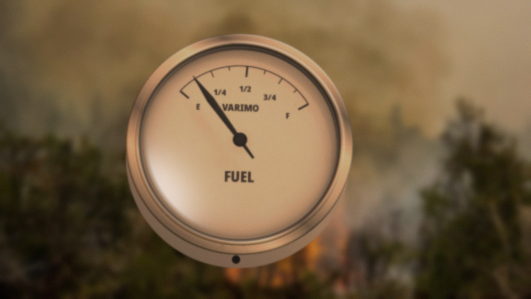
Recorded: 0.125
